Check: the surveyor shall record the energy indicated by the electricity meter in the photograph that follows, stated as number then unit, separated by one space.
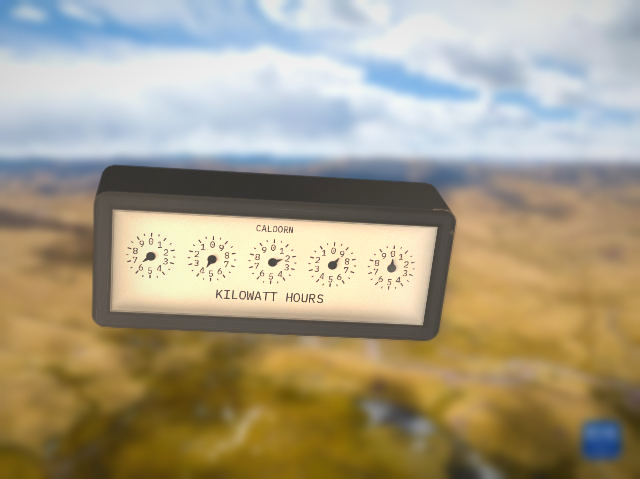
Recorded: 64190 kWh
